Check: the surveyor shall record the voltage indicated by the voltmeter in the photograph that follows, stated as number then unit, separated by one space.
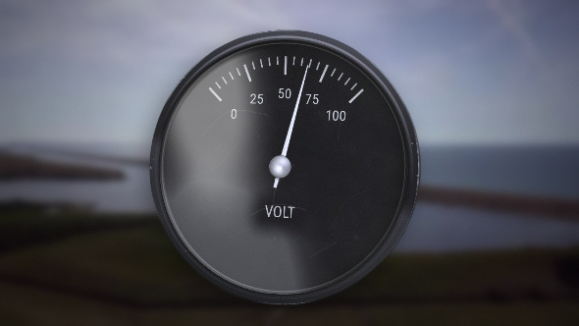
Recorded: 65 V
